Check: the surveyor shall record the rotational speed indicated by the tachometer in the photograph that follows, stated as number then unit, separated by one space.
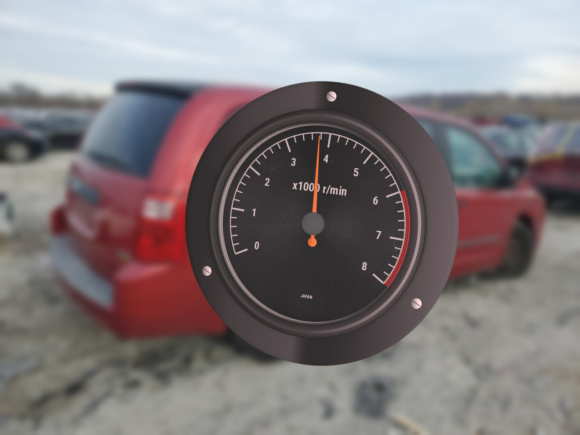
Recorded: 3800 rpm
